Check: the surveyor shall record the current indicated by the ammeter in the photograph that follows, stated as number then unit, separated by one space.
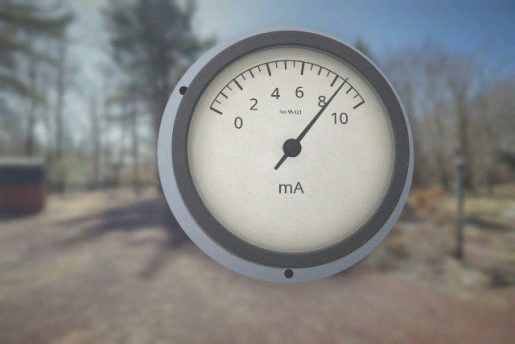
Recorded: 8.5 mA
